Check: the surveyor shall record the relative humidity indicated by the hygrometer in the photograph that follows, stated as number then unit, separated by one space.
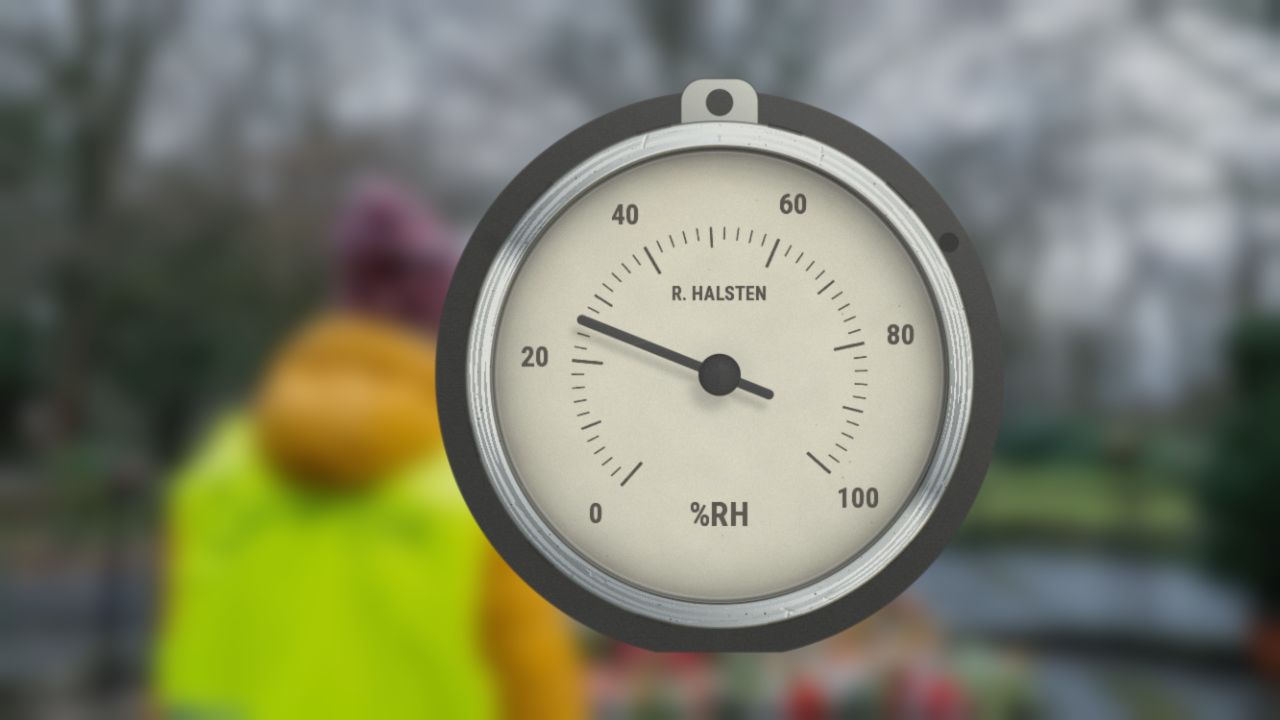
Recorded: 26 %
